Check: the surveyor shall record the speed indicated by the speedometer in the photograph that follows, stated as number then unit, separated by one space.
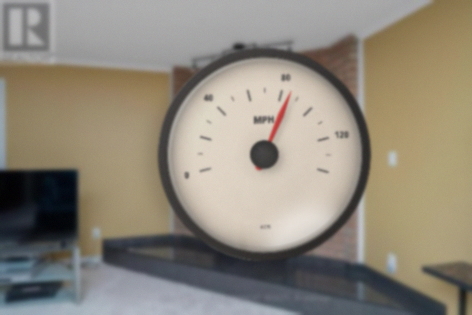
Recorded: 85 mph
